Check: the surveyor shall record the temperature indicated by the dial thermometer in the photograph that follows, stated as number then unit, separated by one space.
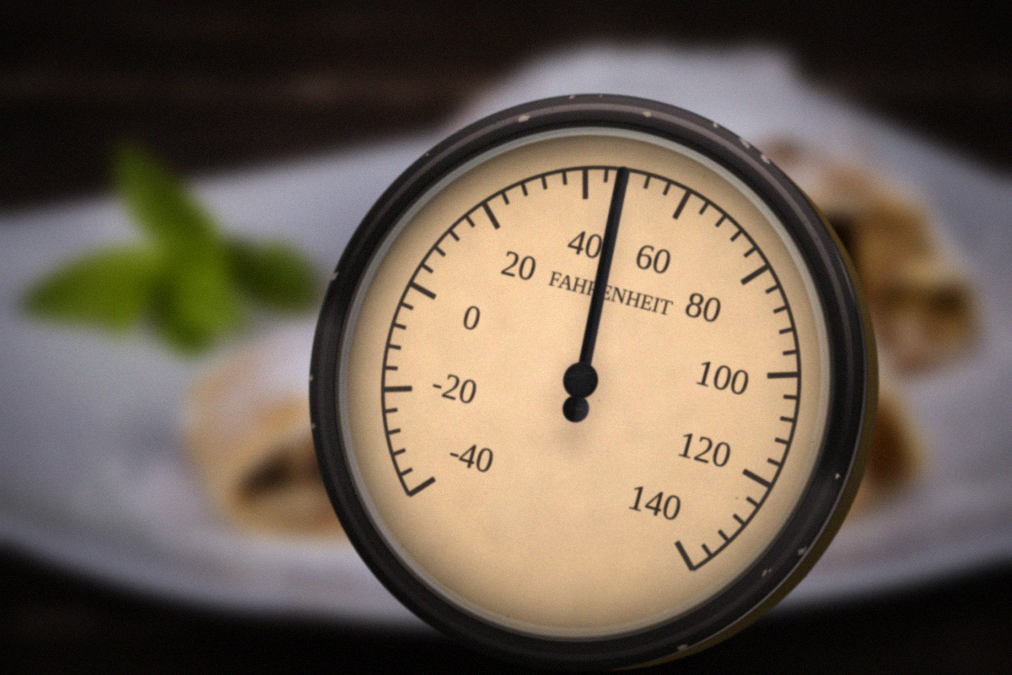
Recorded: 48 °F
